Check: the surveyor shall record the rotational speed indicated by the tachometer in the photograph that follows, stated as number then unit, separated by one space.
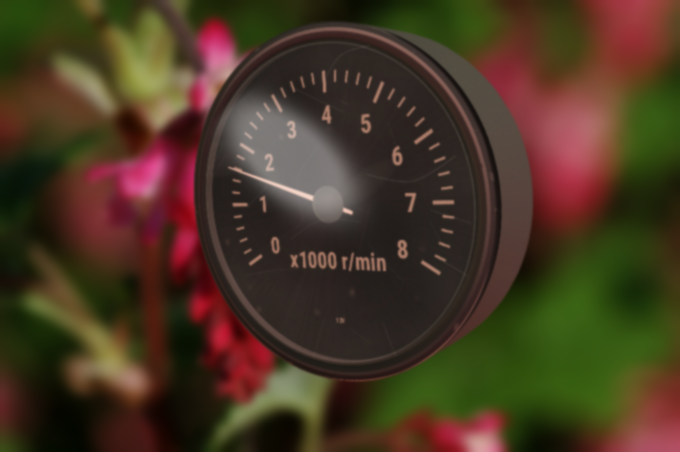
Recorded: 1600 rpm
